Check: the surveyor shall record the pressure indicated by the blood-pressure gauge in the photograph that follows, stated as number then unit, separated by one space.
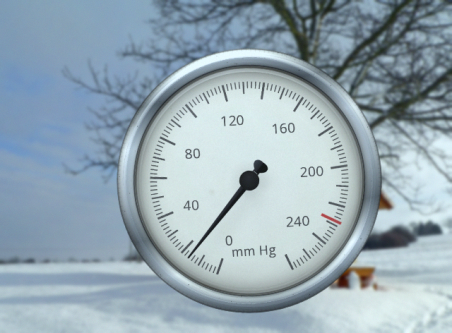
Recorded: 16 mmHg
